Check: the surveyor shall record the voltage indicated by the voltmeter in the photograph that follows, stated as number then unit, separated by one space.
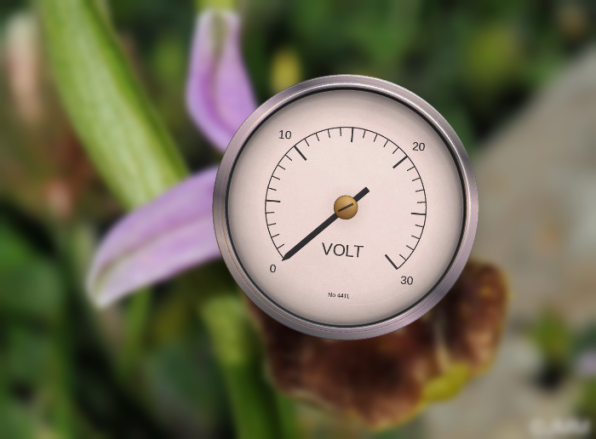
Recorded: 0 V
